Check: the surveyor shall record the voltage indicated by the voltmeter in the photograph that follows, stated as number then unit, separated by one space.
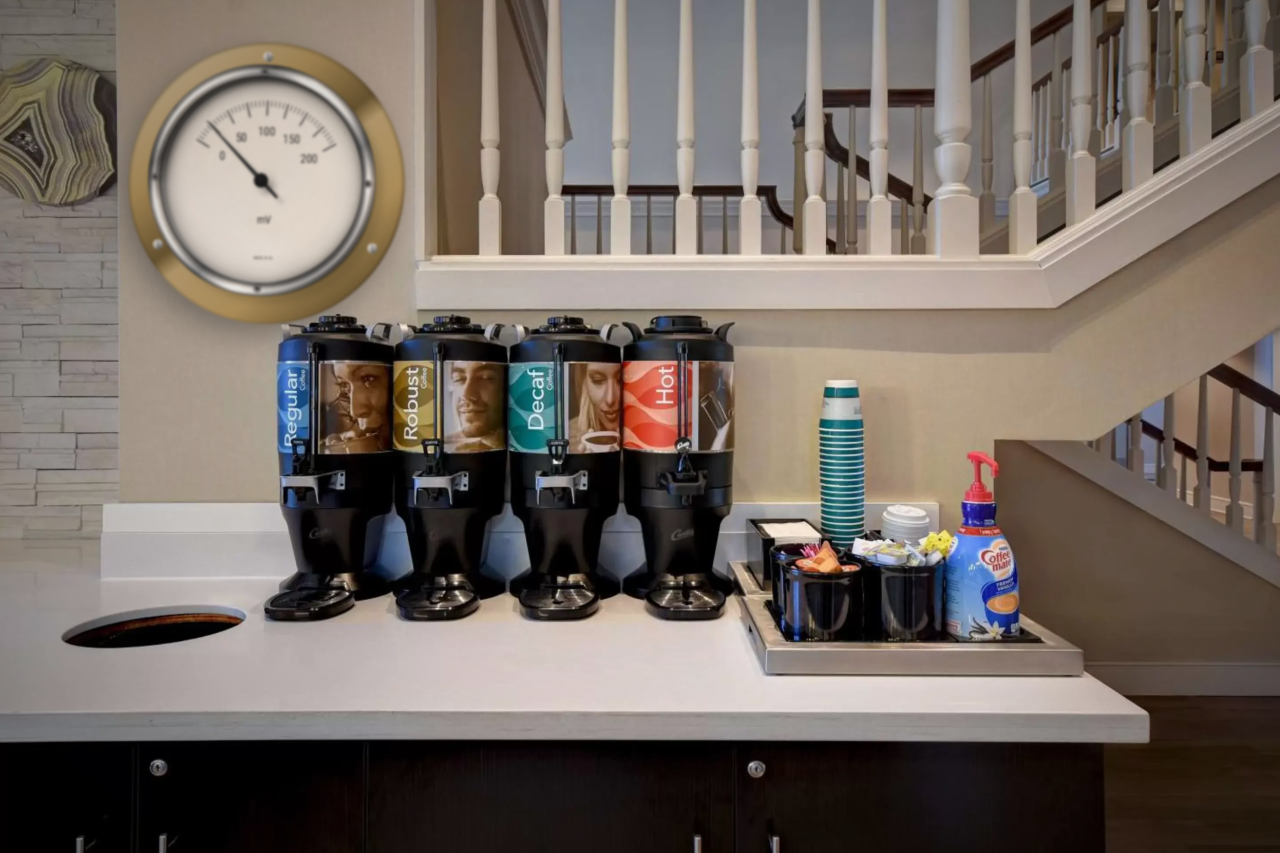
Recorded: 25 mV
